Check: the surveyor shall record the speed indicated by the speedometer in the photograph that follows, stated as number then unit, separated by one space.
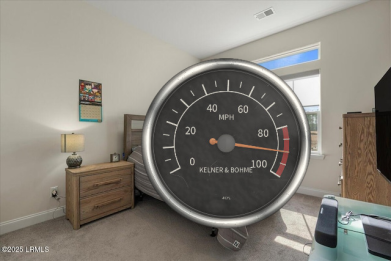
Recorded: 90 mph
